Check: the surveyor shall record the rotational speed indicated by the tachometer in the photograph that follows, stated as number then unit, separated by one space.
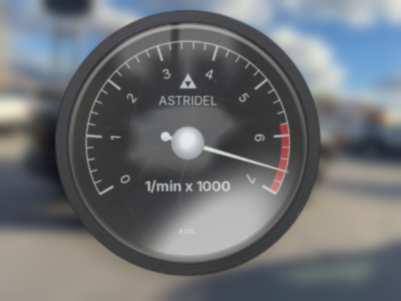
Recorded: 6600 rpm
